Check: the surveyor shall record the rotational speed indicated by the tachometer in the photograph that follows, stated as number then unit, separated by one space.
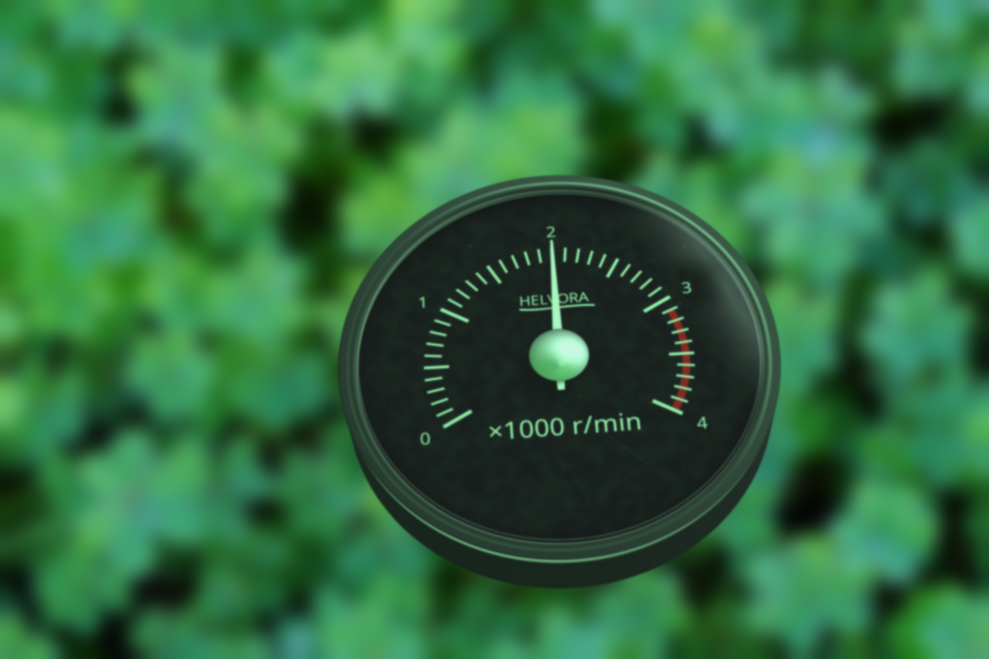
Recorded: 2000 rpm
